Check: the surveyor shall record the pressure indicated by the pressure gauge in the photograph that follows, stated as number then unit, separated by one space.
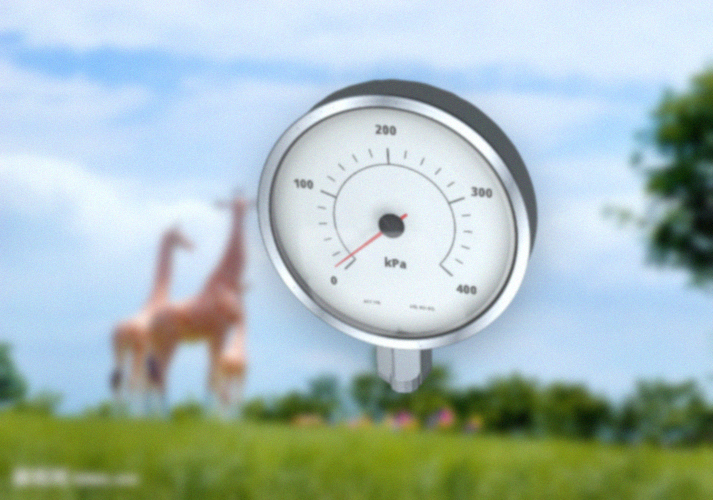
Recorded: 10 kPa
